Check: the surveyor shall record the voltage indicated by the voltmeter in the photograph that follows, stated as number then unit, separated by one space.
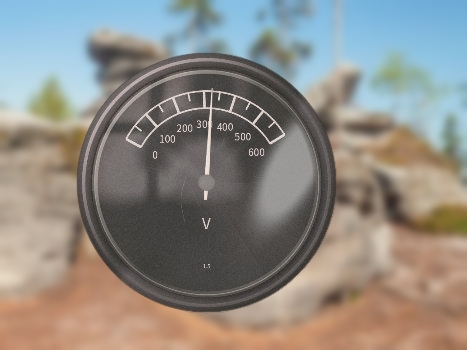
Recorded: 325 V
